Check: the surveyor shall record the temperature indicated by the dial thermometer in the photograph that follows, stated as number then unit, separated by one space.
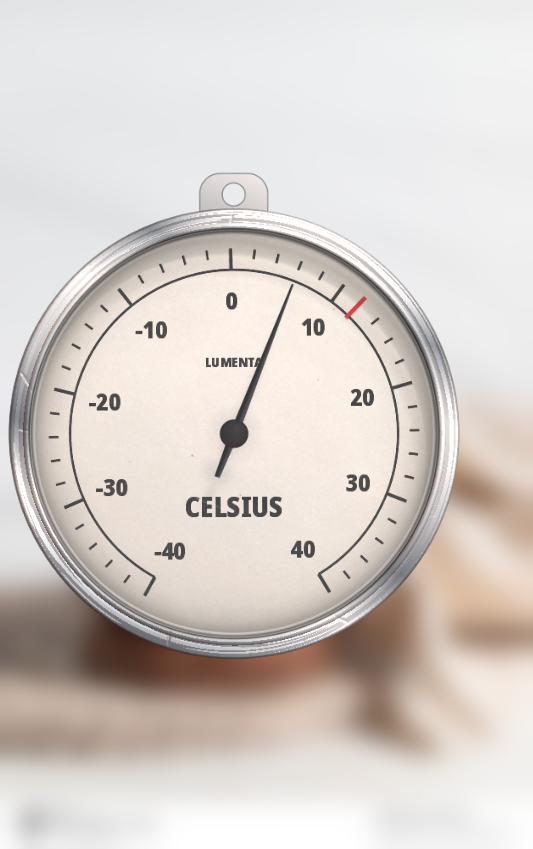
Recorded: 6 °C
